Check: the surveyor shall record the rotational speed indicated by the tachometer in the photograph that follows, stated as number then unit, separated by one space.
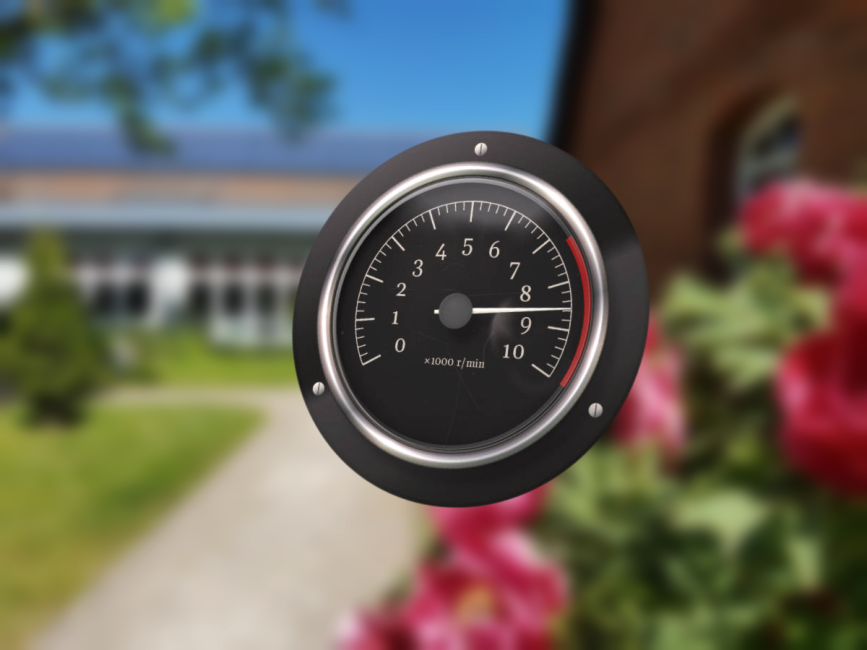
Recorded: 8600 rpm
